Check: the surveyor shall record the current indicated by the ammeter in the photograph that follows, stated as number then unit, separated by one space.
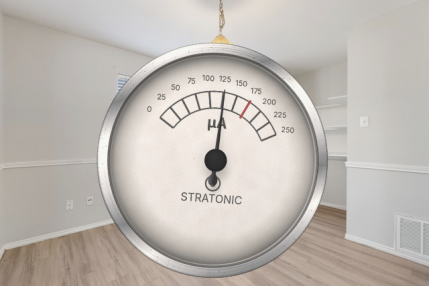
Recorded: 125 µA
